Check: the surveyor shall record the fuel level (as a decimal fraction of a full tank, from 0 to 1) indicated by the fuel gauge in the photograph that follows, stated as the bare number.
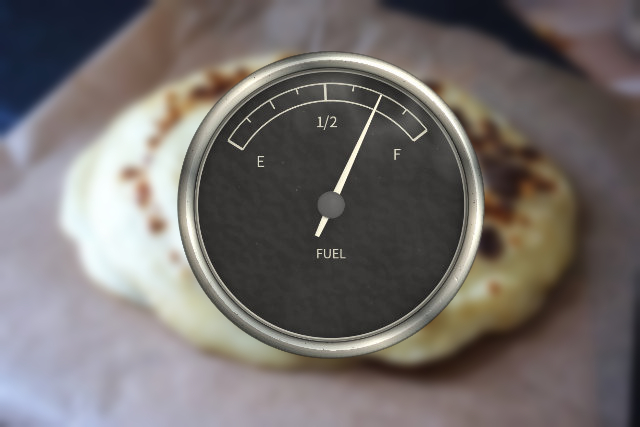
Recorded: 0.75
